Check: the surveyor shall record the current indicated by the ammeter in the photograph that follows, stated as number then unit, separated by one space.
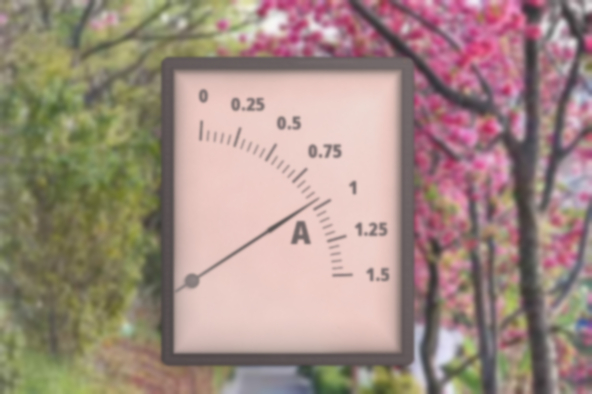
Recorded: 0.95 A
